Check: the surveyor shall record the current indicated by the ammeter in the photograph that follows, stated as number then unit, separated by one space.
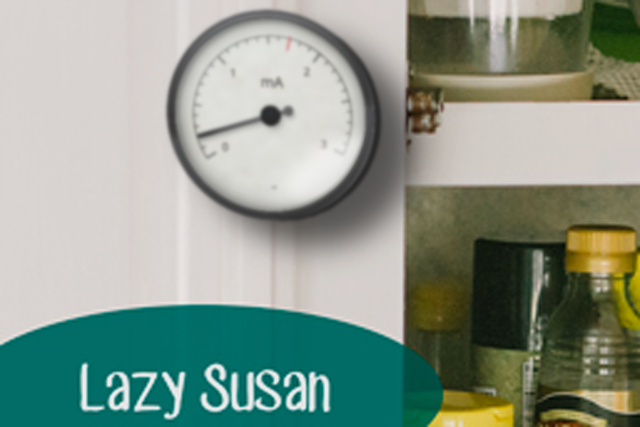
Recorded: 0.2 mA
